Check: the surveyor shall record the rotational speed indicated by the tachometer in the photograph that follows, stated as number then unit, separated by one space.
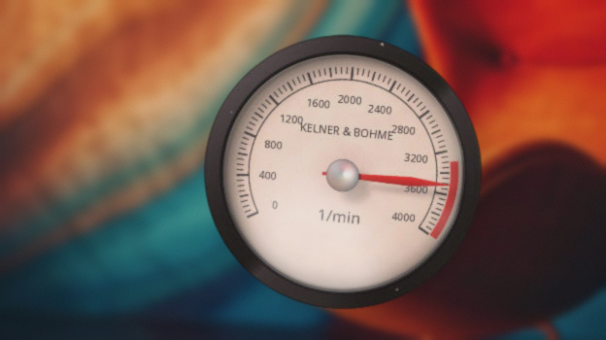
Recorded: 3500 rpm
